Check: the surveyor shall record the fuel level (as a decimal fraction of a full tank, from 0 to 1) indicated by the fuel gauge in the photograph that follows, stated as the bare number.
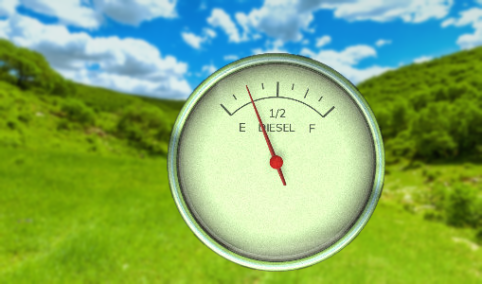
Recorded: 0.25
